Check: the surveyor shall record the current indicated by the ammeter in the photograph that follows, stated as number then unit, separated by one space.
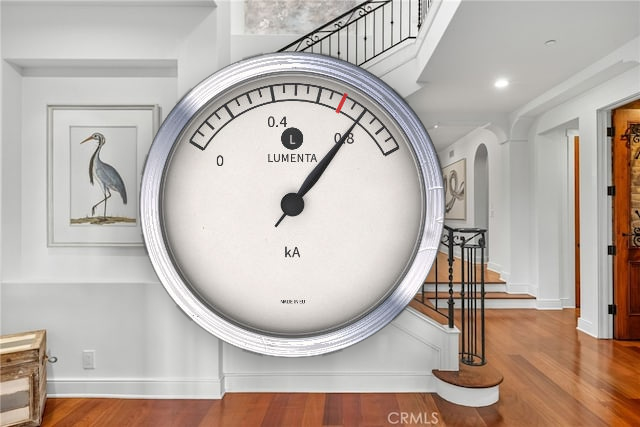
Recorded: 0.8 kA
